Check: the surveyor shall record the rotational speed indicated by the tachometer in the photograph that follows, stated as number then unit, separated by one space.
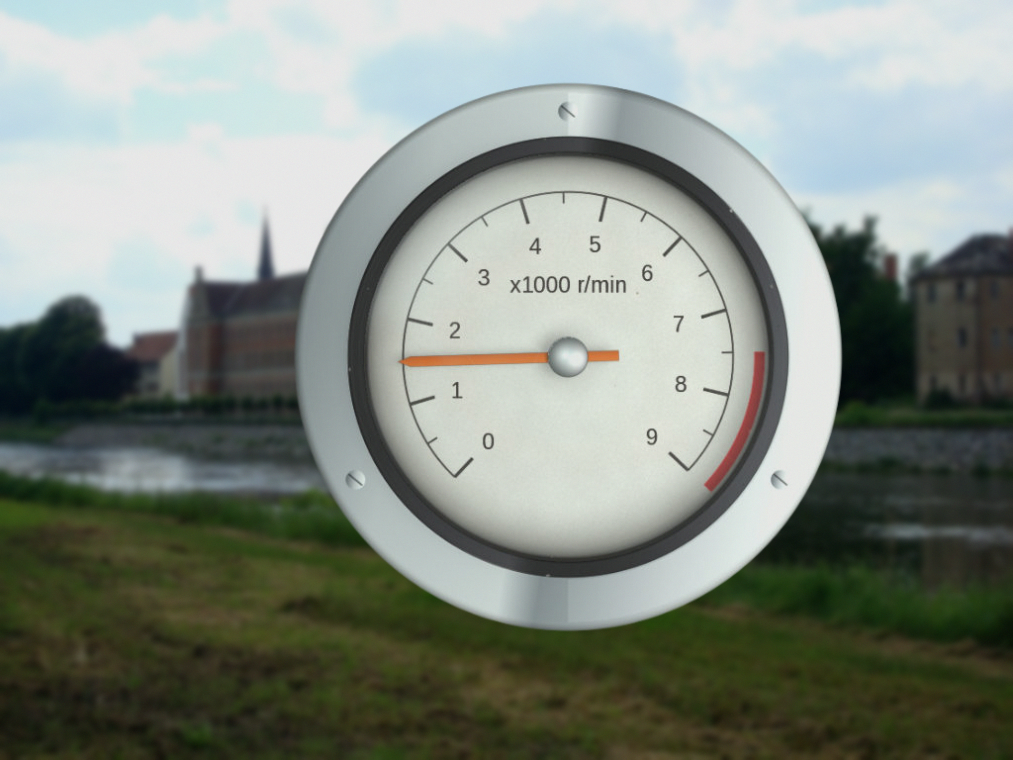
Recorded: 1500 rpm
